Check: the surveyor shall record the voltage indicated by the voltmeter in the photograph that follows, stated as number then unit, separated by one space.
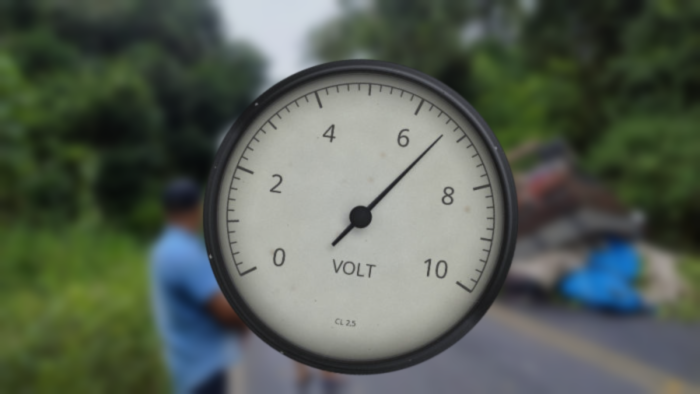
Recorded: 6.7 V
